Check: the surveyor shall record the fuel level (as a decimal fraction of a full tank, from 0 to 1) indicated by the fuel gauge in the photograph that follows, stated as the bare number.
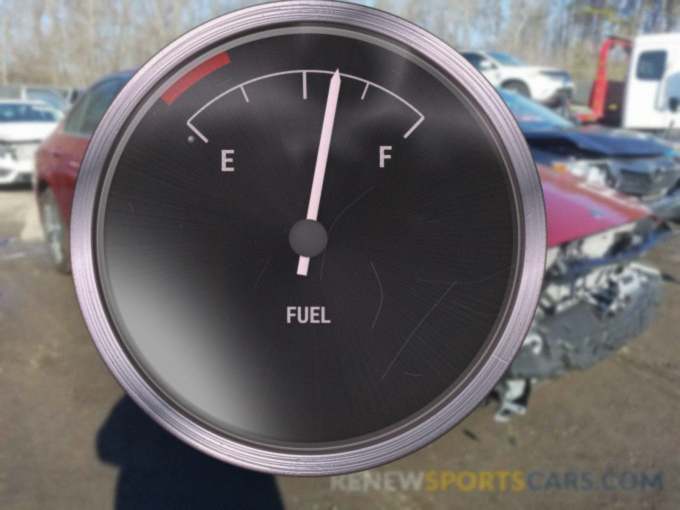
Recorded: 0.625
